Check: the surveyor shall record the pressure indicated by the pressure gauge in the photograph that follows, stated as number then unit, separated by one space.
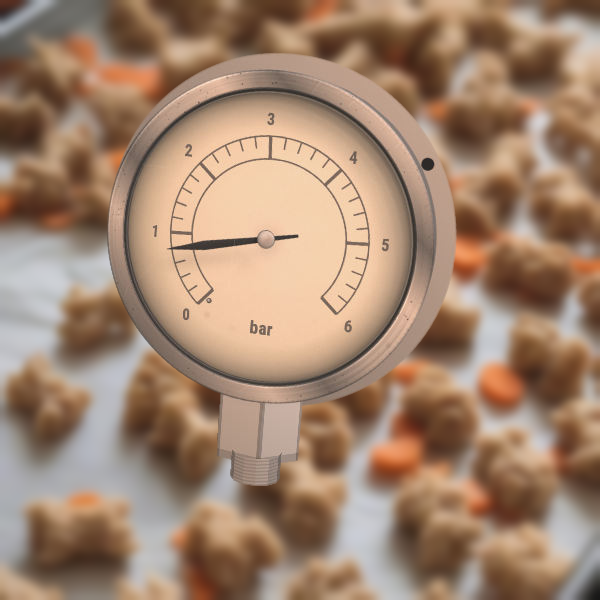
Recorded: 0.8 bar
